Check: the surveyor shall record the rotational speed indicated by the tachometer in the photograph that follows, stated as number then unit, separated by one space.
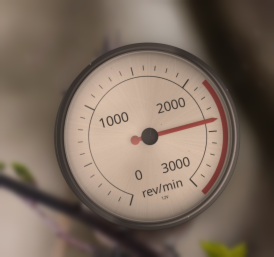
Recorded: 2400 rpm
